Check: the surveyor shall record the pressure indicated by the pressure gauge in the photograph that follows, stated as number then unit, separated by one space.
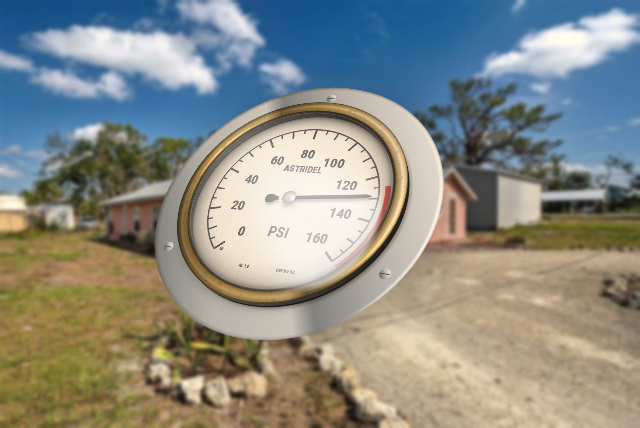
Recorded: 130 psi
